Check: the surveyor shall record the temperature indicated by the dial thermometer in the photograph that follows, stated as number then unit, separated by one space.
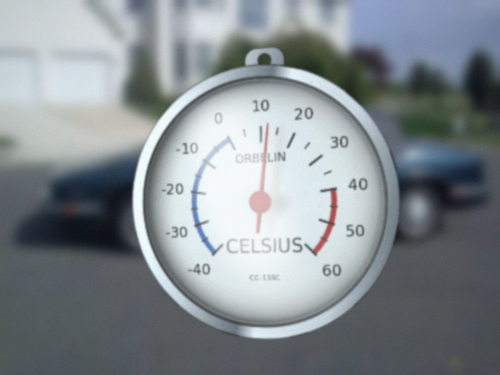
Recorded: 12.5 °C
